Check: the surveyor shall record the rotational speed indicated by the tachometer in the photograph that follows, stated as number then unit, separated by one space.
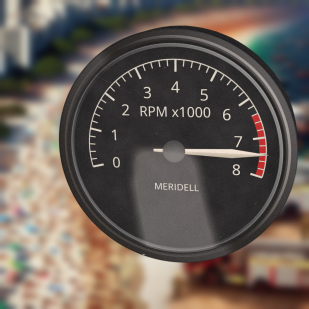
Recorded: 7400 rpm
